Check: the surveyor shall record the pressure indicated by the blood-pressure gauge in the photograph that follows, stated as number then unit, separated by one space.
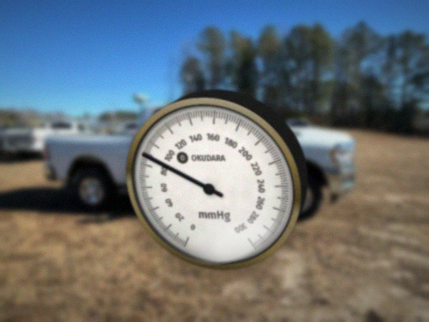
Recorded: 90 mmHg
